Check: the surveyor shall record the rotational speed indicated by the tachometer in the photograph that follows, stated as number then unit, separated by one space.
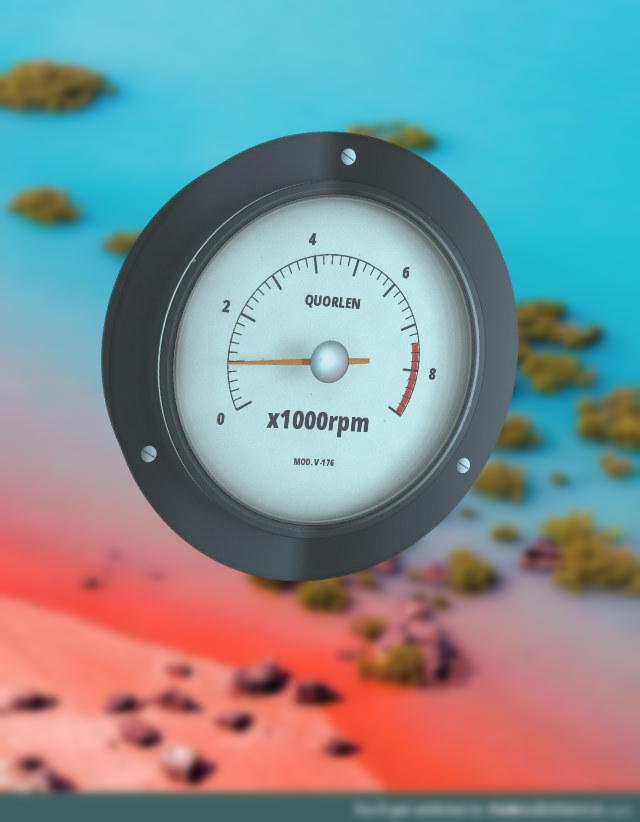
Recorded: 1000 rpm
